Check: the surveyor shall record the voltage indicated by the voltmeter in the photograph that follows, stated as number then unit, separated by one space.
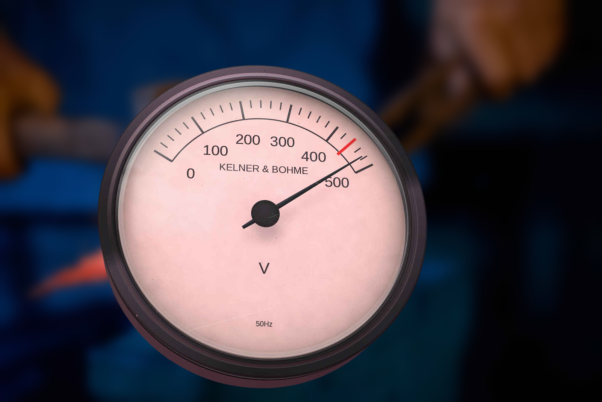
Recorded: 480 V
